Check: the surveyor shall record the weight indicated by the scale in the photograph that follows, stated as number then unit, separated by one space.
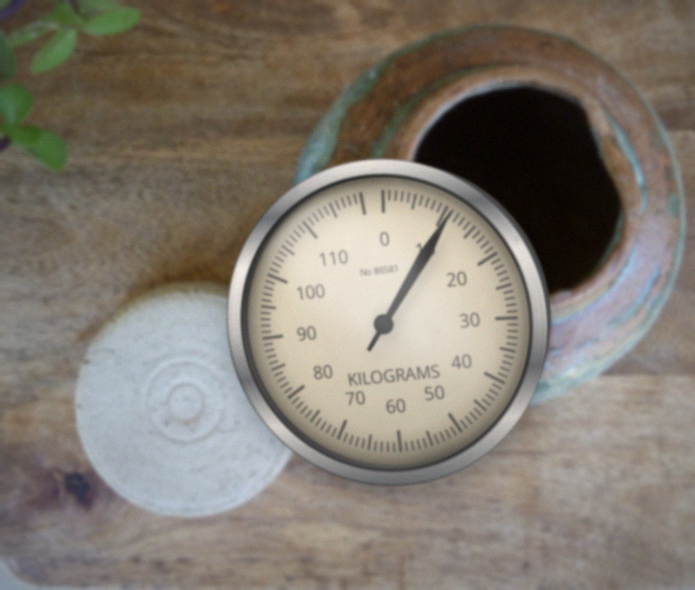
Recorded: 11 kg
